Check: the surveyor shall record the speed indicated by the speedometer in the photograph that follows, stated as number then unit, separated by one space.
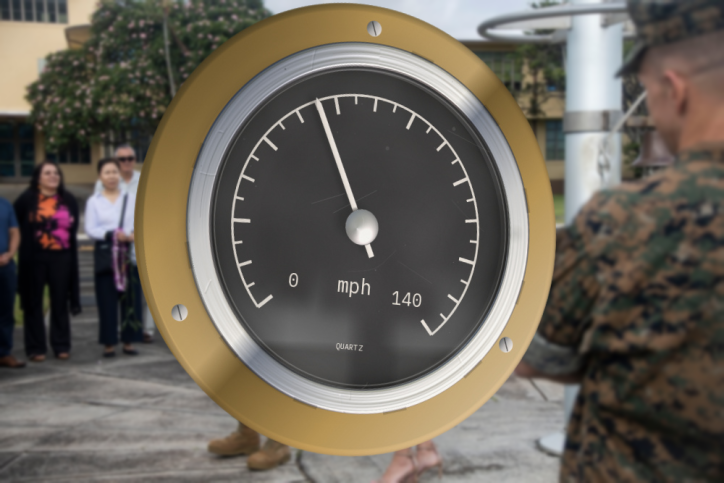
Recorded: 55 mph
